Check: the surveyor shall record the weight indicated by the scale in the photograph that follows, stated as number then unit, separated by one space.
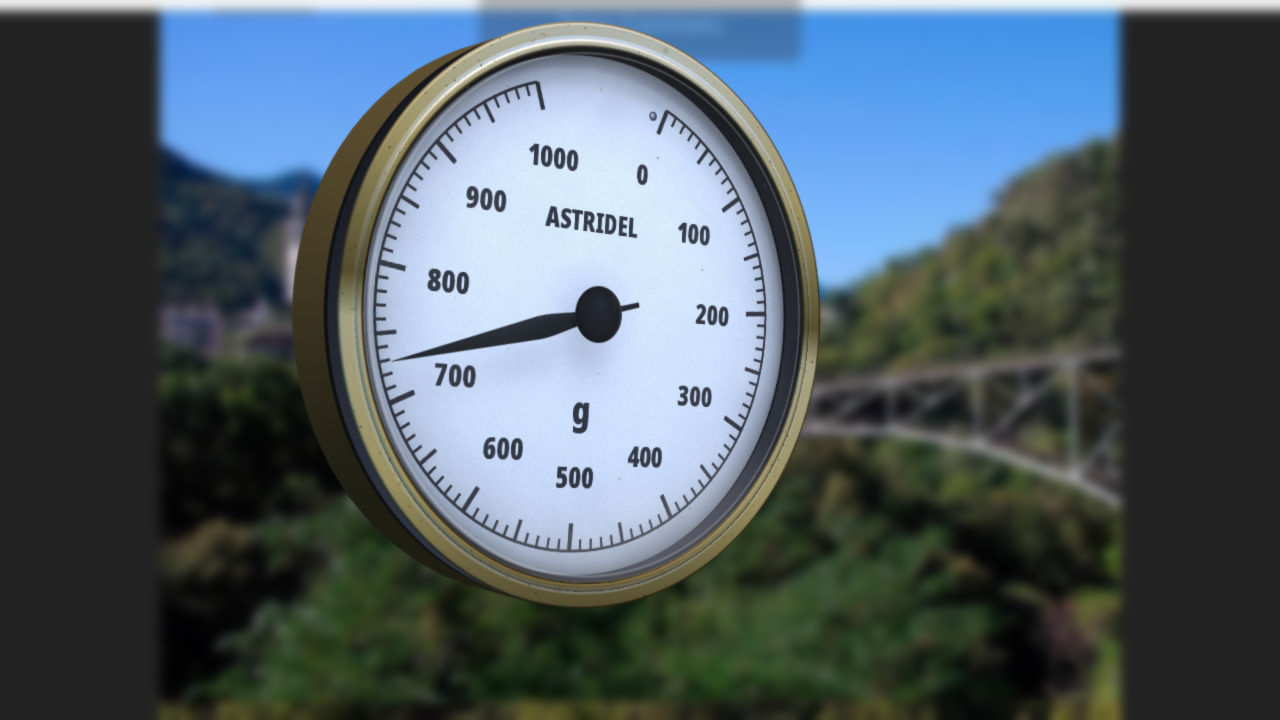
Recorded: 730 g
